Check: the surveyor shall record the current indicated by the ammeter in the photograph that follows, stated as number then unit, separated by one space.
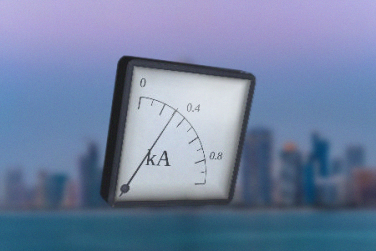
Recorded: 0.3 kA
